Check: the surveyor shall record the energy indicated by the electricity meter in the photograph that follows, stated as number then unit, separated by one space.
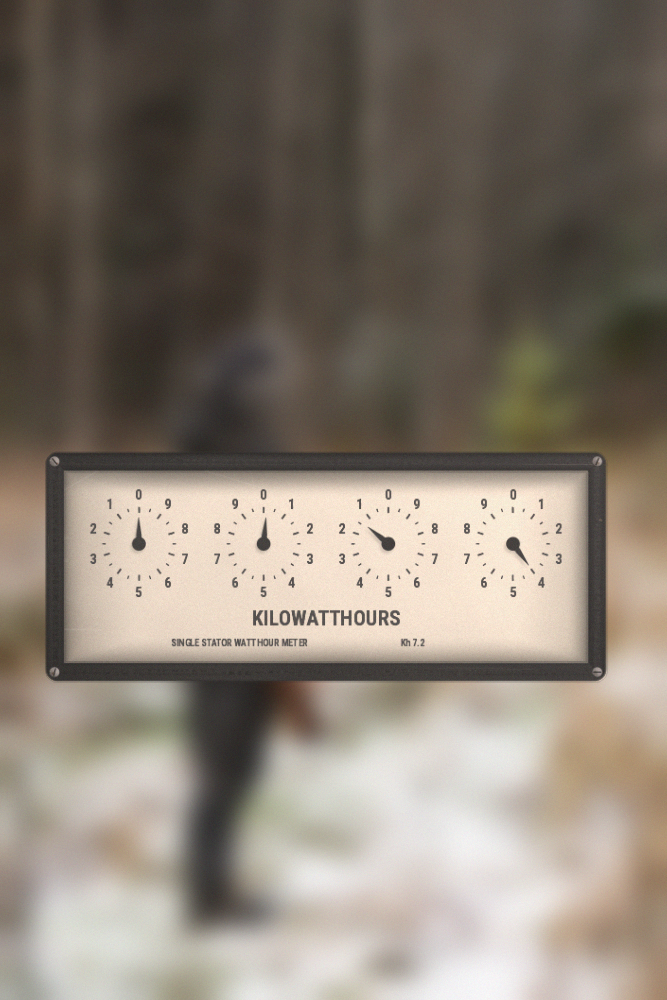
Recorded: 14 kWh
